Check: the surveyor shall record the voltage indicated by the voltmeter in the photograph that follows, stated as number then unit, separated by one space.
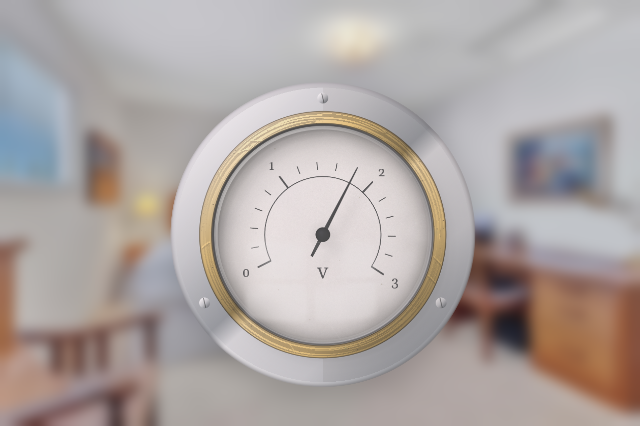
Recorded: 1.8 V
